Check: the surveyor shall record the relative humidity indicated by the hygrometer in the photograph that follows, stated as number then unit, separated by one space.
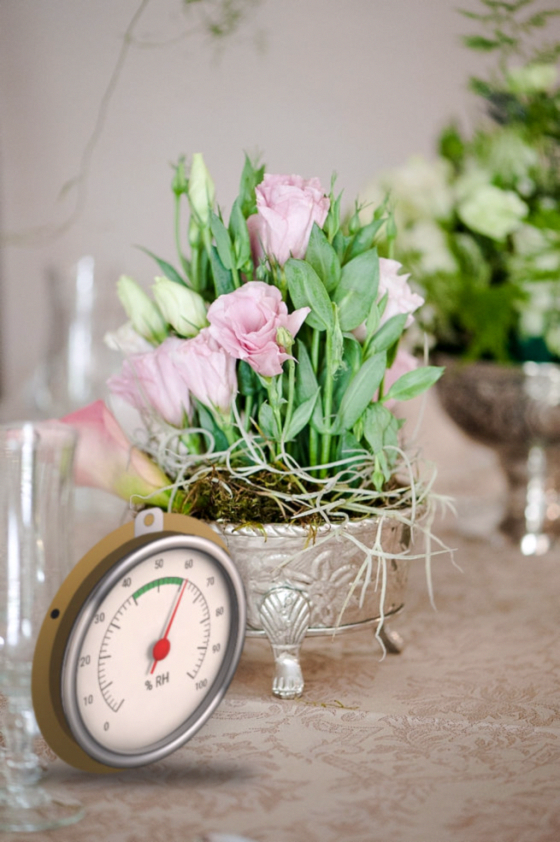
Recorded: 60 %
